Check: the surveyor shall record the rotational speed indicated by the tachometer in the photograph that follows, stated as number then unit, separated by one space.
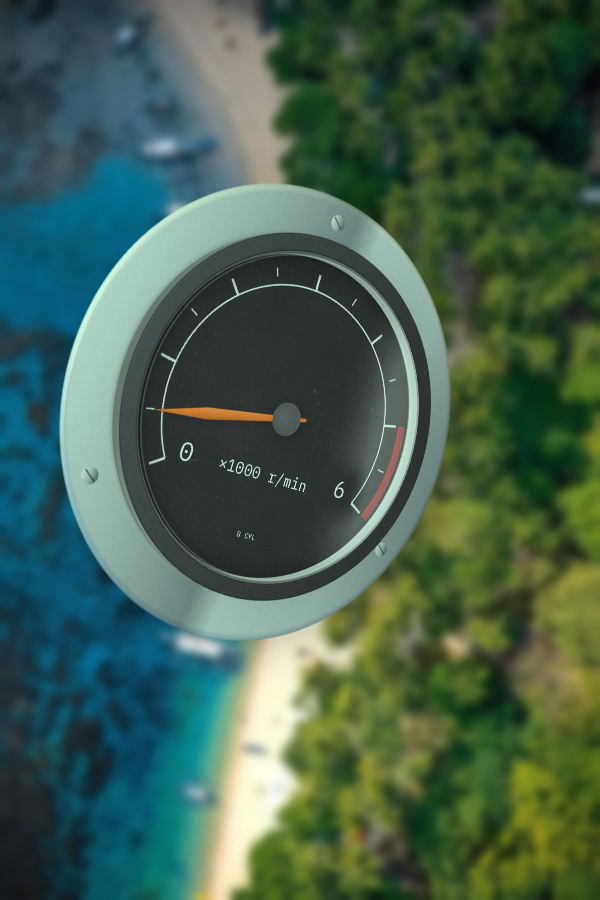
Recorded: 500 rpm
